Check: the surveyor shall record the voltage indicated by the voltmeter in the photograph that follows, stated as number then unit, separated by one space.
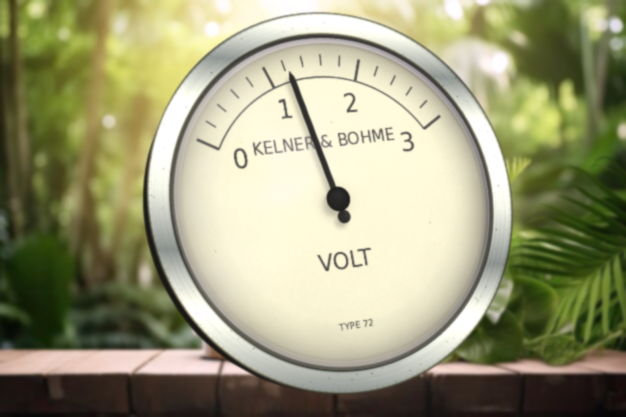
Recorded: 1.2 V
